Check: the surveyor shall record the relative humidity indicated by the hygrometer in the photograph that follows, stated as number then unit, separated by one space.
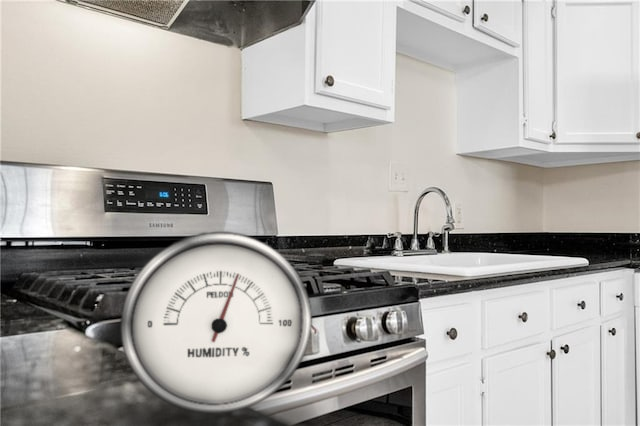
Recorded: 60 %
